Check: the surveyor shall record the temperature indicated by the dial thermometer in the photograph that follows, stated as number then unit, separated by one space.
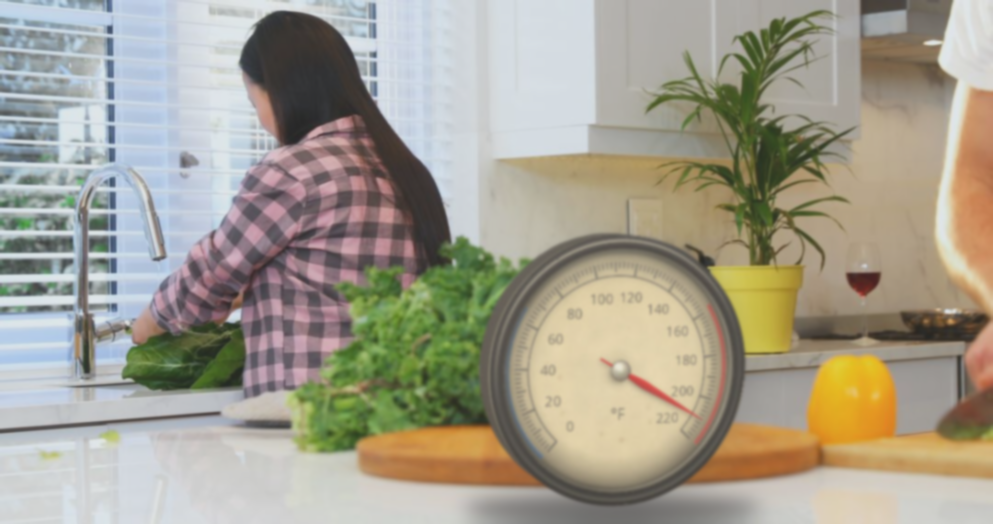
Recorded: 210 °F
